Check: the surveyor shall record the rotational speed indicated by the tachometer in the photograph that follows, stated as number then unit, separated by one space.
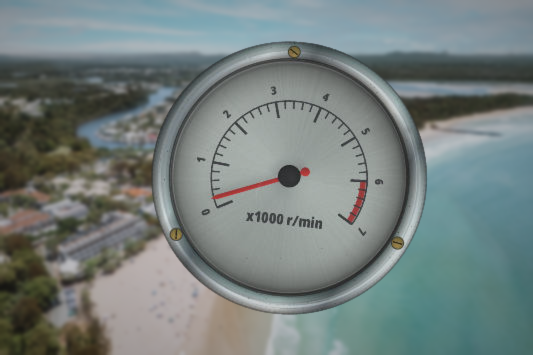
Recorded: 200 rpm
